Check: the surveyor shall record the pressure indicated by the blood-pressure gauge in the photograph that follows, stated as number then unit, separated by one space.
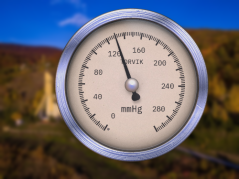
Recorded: 130 mmHg
